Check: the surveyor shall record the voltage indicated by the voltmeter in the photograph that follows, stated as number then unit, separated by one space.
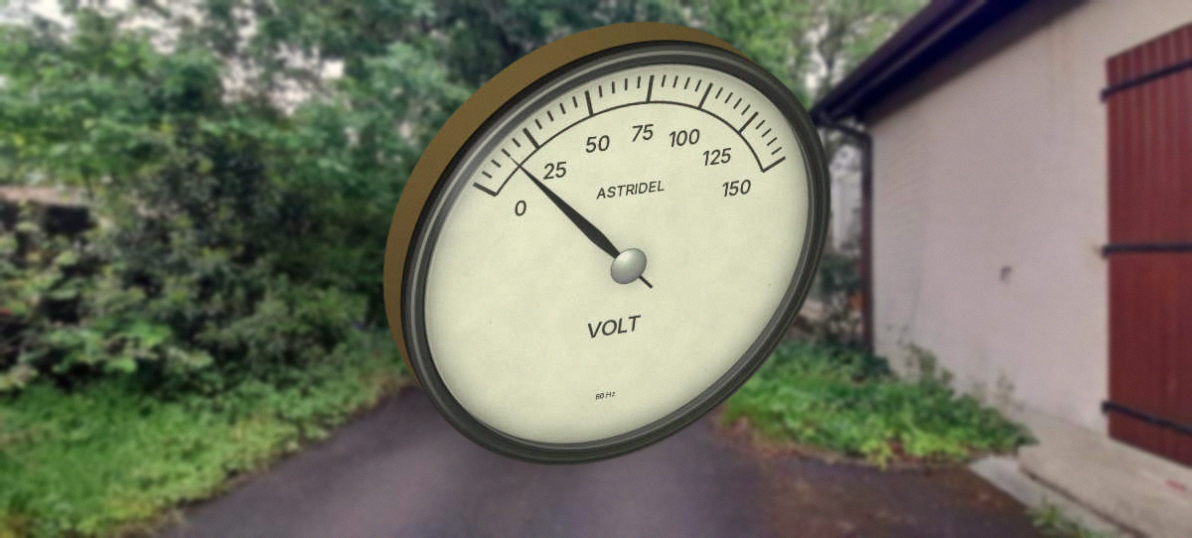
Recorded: 15 V
